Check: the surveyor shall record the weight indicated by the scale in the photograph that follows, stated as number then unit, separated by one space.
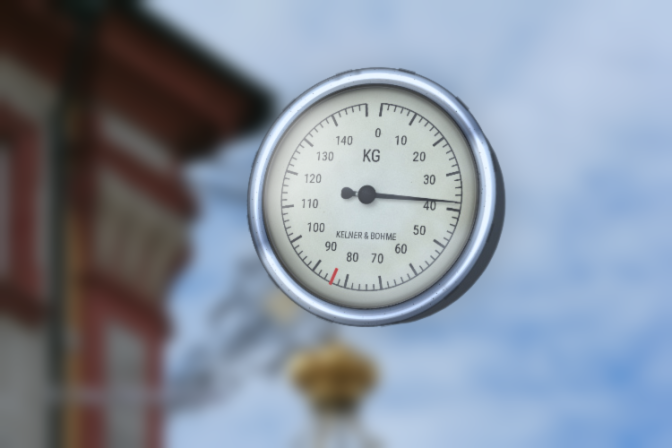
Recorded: 38 kg
